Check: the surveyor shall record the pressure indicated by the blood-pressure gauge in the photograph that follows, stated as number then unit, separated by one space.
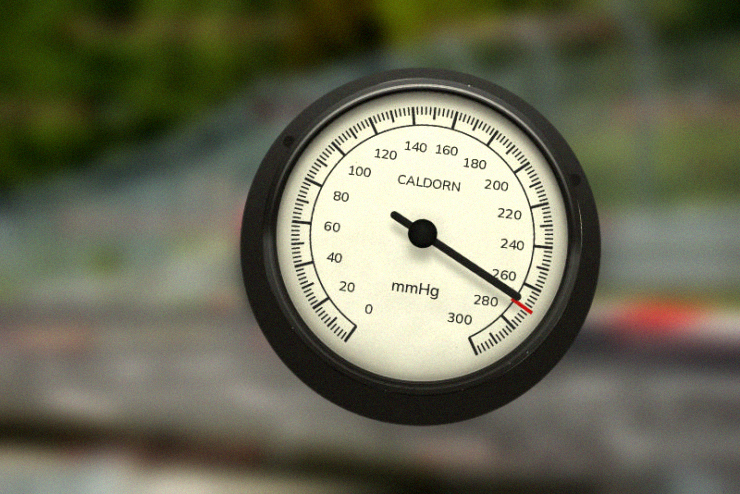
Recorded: 268 mmHg
